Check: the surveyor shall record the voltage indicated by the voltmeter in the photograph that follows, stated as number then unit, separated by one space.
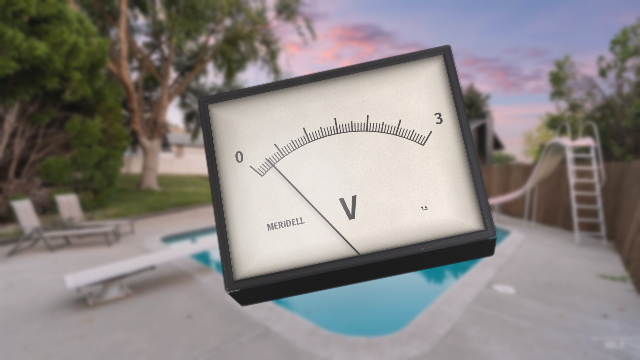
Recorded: 0.25 V
